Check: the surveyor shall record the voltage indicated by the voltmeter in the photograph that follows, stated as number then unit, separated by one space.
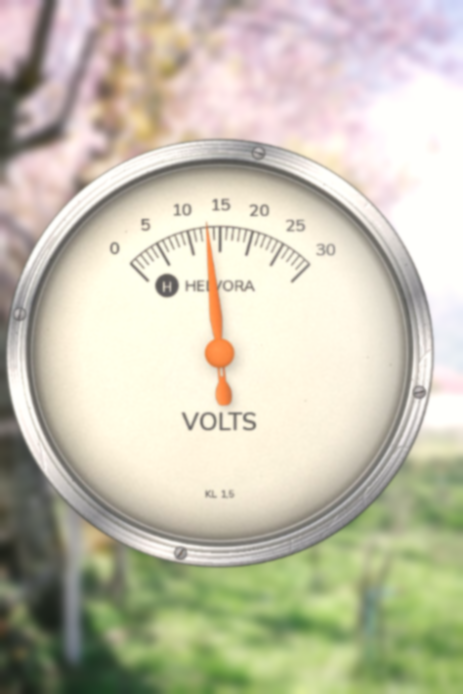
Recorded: 13 V
